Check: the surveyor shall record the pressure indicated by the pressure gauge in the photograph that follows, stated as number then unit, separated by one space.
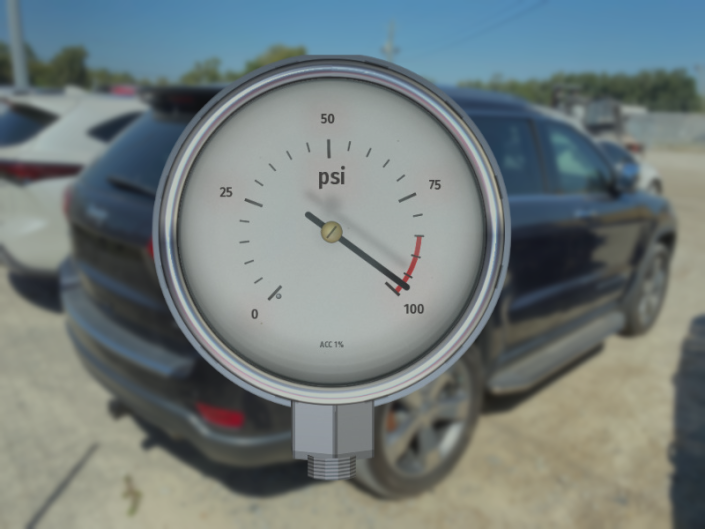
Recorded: 97.5 psi
